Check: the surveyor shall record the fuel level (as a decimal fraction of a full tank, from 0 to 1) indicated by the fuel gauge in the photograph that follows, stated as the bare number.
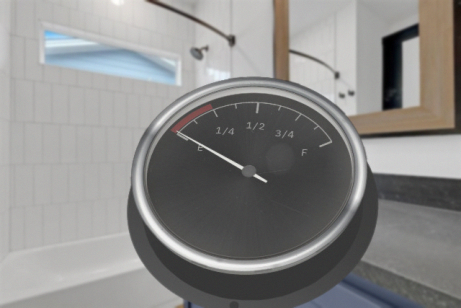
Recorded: 0
